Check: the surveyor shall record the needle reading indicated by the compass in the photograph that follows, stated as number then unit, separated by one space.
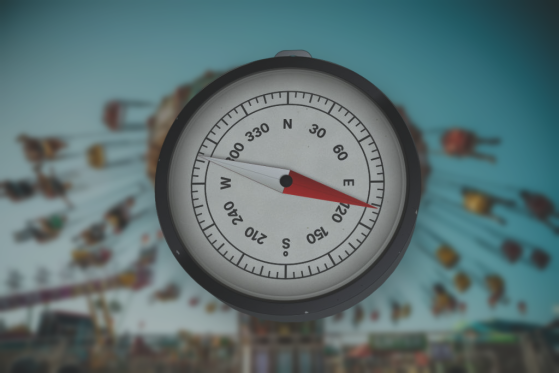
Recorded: 107.5 °
